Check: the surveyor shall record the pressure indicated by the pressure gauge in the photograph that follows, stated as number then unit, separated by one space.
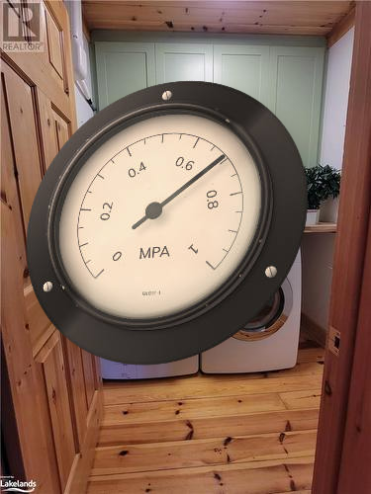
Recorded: 0.7 MPa
